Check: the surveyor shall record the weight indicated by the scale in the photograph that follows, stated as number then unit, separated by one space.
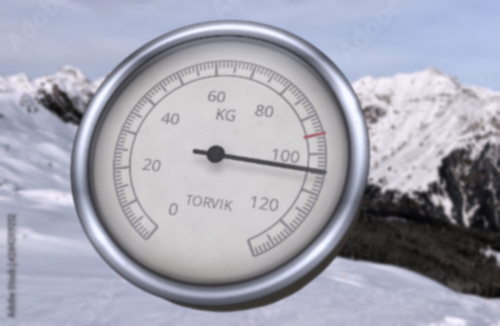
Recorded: 105 kg
